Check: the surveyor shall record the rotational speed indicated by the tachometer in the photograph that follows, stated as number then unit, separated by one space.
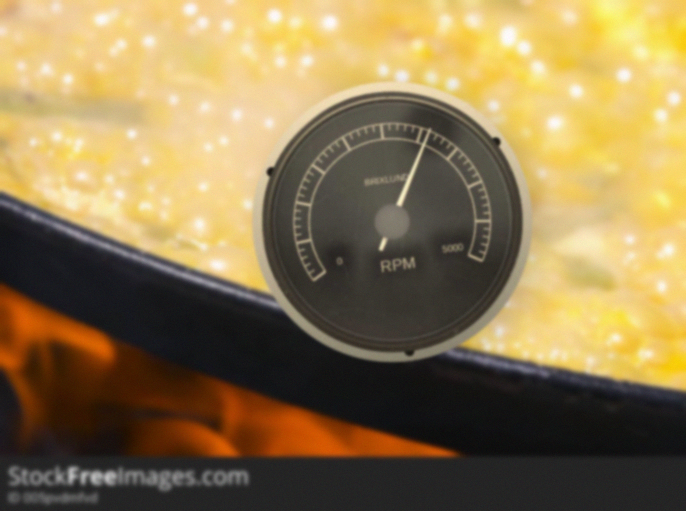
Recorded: 3100 rpm
